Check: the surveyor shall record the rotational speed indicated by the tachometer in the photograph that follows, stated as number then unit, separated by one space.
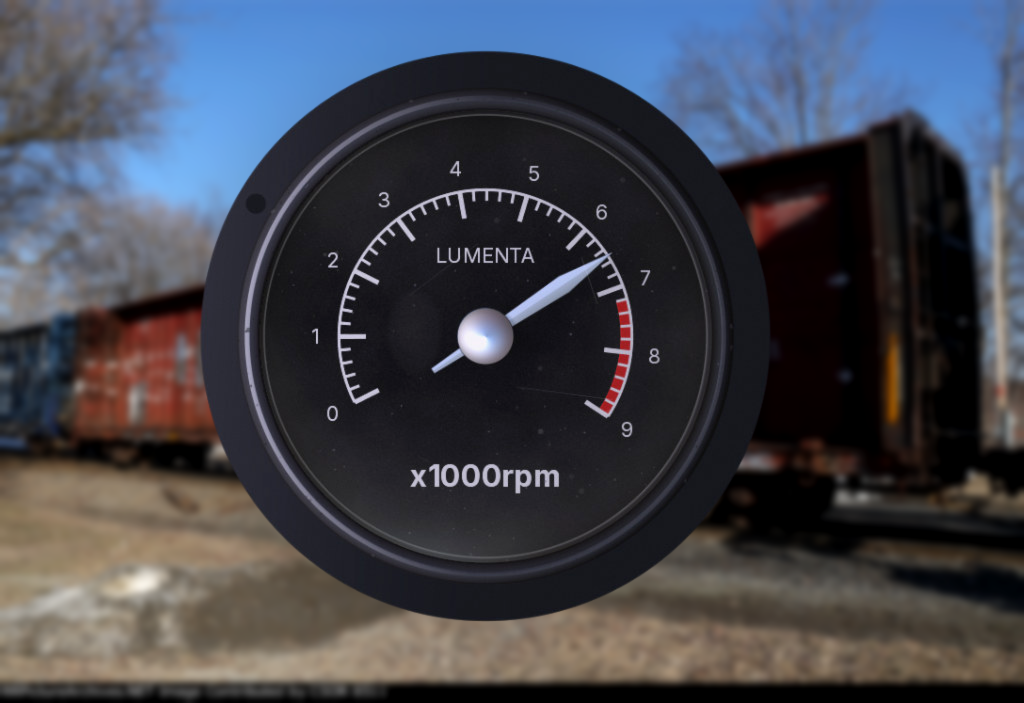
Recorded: 6500 rpm
